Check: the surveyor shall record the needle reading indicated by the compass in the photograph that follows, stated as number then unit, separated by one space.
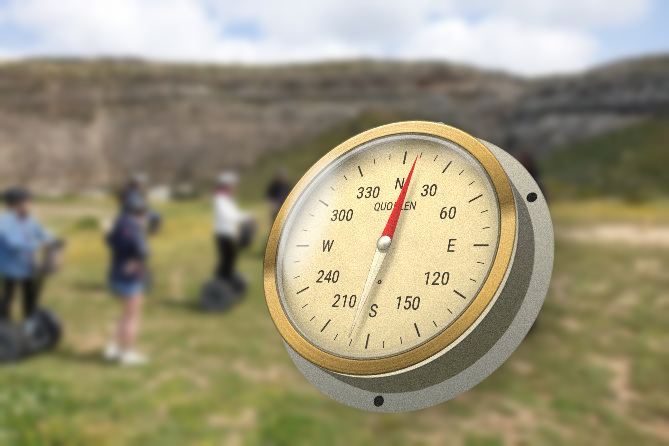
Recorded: 10 °
